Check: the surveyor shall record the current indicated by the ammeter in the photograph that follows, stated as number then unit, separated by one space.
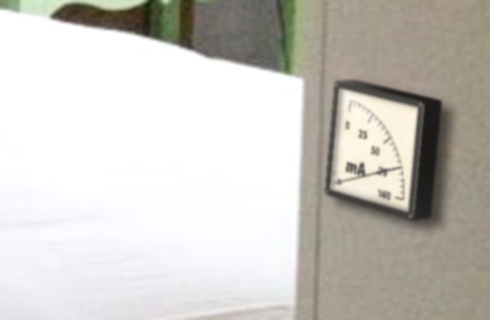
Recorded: 75 mA
